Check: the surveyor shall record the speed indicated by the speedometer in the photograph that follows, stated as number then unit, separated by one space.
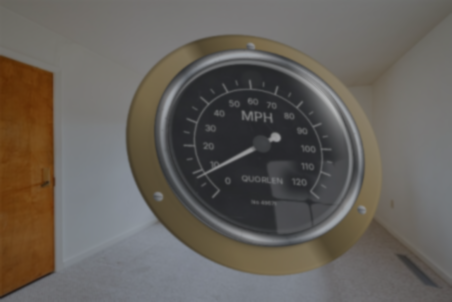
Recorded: 7.5 mph
